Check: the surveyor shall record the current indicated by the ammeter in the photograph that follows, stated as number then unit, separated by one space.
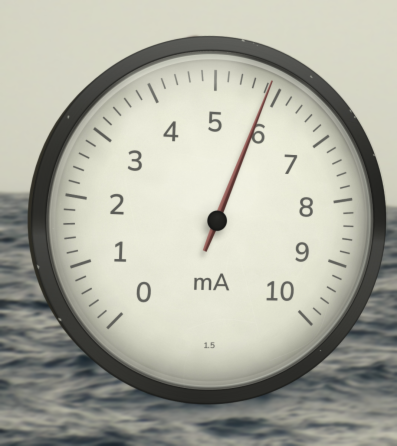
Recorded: 5.8 mA
